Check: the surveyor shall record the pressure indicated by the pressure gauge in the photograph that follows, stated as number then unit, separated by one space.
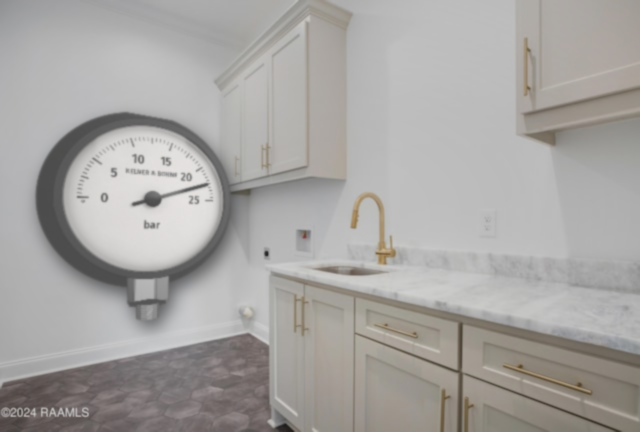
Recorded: 22.5 bar
